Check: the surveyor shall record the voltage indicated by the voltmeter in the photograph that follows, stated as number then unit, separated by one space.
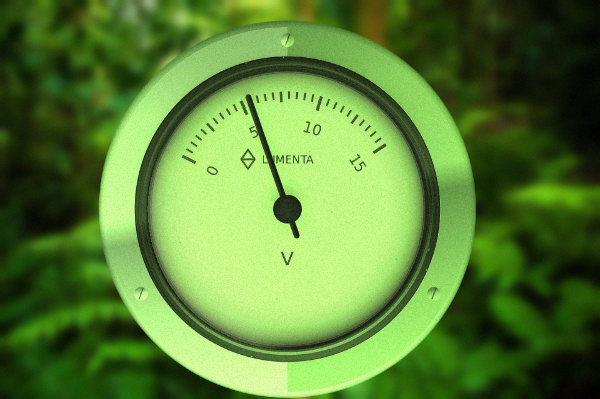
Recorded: 5.5 V
